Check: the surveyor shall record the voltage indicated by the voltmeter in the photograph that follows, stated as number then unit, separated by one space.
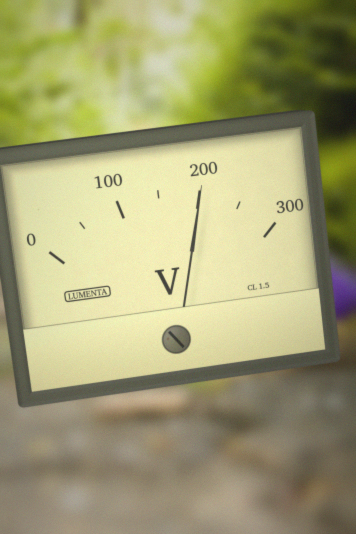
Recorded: 200 V
